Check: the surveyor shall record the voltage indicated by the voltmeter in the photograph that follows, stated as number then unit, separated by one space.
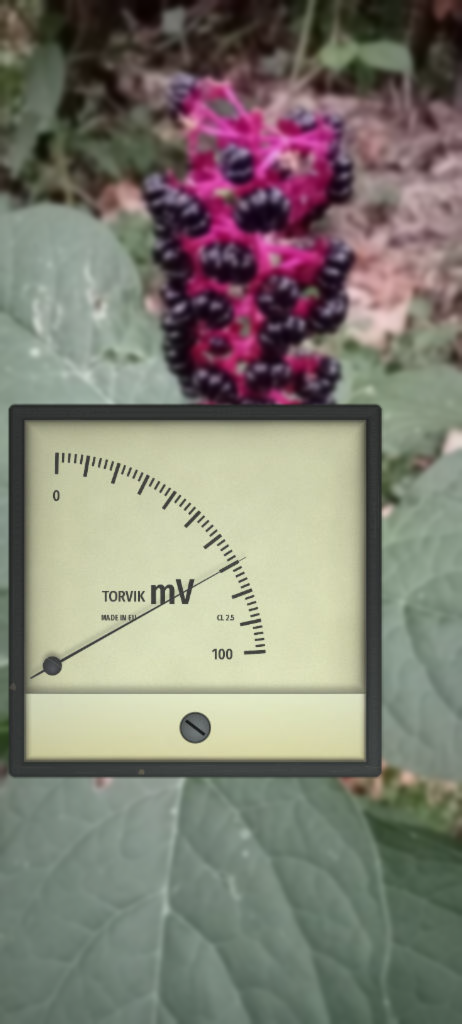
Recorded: 70 mV
